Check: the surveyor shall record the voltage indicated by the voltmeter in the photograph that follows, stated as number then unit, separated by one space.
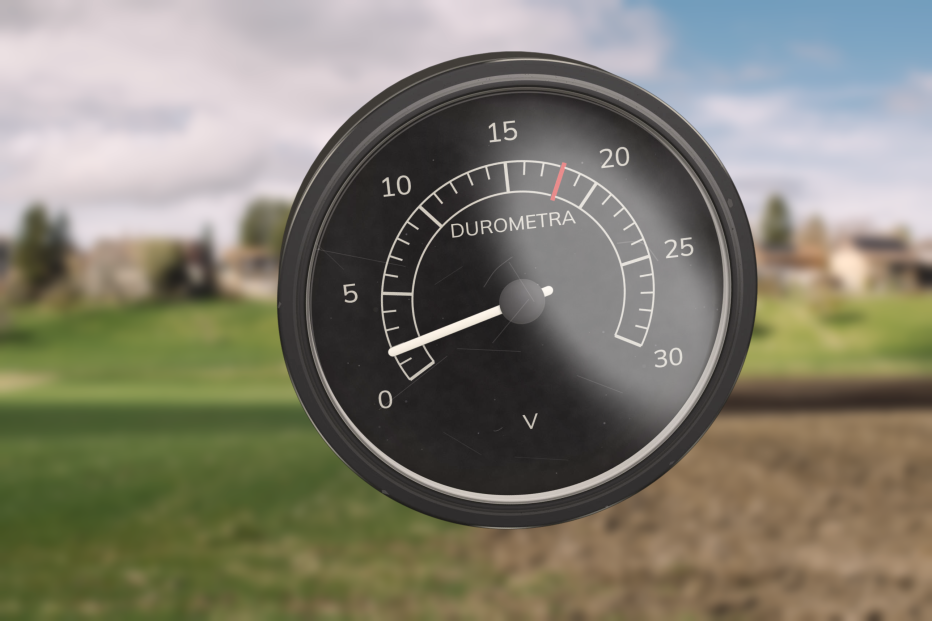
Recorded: 2 V
